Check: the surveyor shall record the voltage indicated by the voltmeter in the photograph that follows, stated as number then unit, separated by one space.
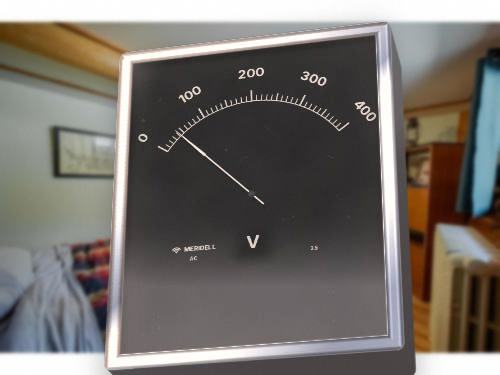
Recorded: 40 V
